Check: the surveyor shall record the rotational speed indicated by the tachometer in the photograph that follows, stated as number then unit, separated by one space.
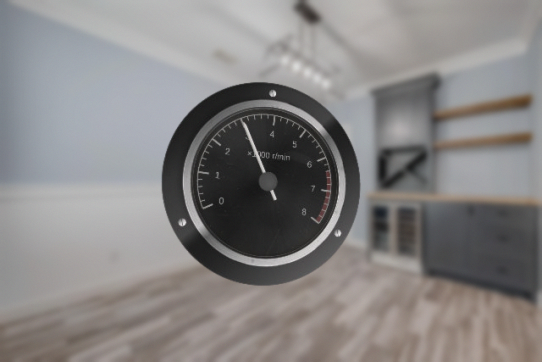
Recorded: 3000 rpm
